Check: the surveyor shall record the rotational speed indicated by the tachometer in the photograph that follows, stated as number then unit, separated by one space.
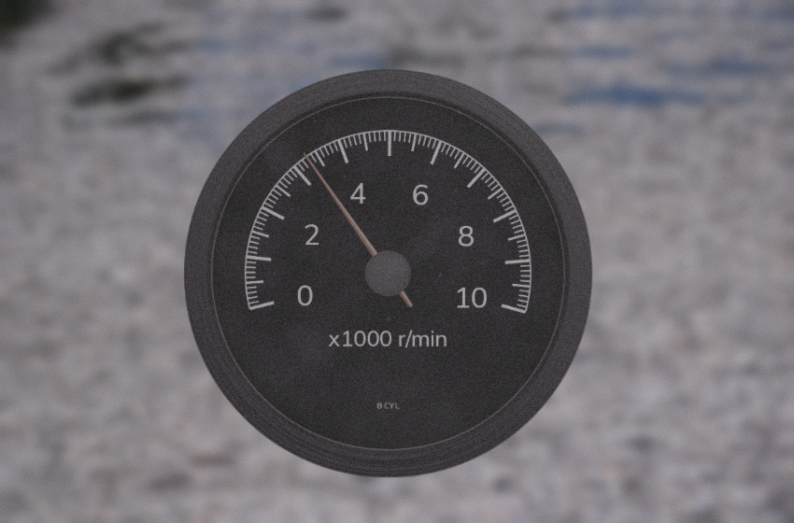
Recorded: 3300 rpm
